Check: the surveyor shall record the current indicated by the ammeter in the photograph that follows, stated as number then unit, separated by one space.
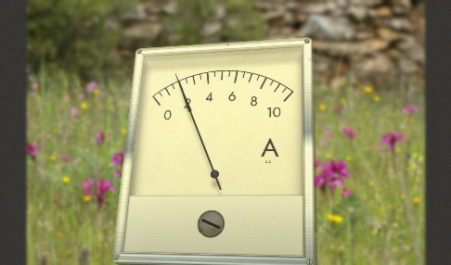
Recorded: 2 A
